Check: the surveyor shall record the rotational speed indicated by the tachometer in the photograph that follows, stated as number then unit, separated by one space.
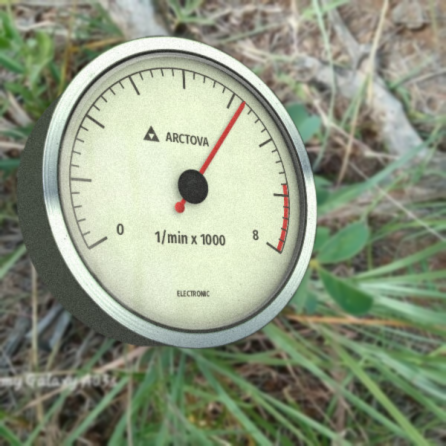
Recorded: 5200 rpm
